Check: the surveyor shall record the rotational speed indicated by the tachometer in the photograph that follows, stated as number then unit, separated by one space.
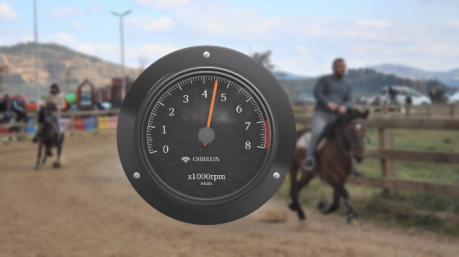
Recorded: 4500 rpm
